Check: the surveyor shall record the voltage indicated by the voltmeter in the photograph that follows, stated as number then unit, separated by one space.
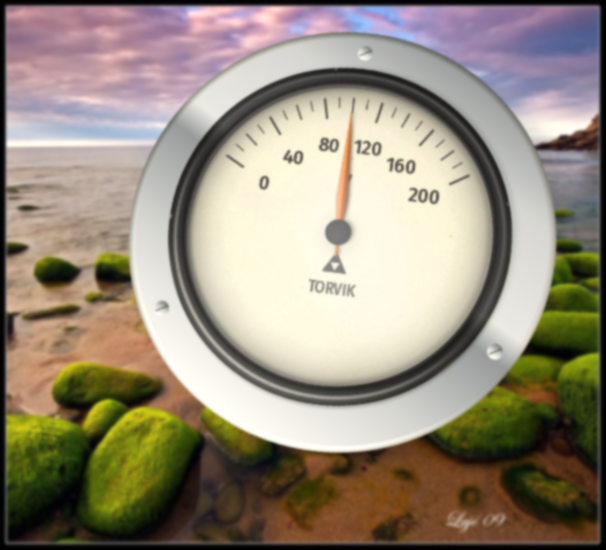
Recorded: 100 V
